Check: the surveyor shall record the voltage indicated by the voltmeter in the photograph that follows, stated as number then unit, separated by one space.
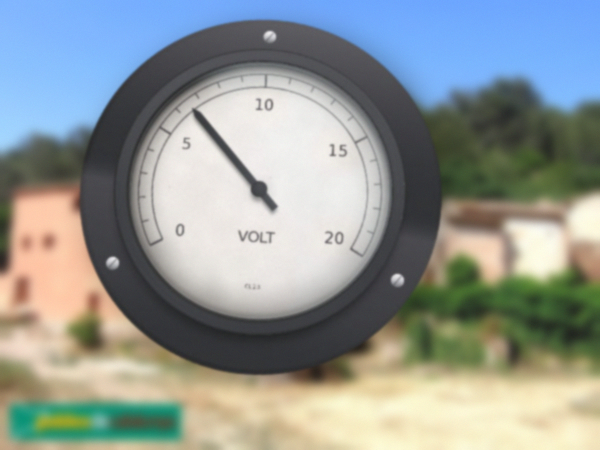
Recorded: 6.5 V
